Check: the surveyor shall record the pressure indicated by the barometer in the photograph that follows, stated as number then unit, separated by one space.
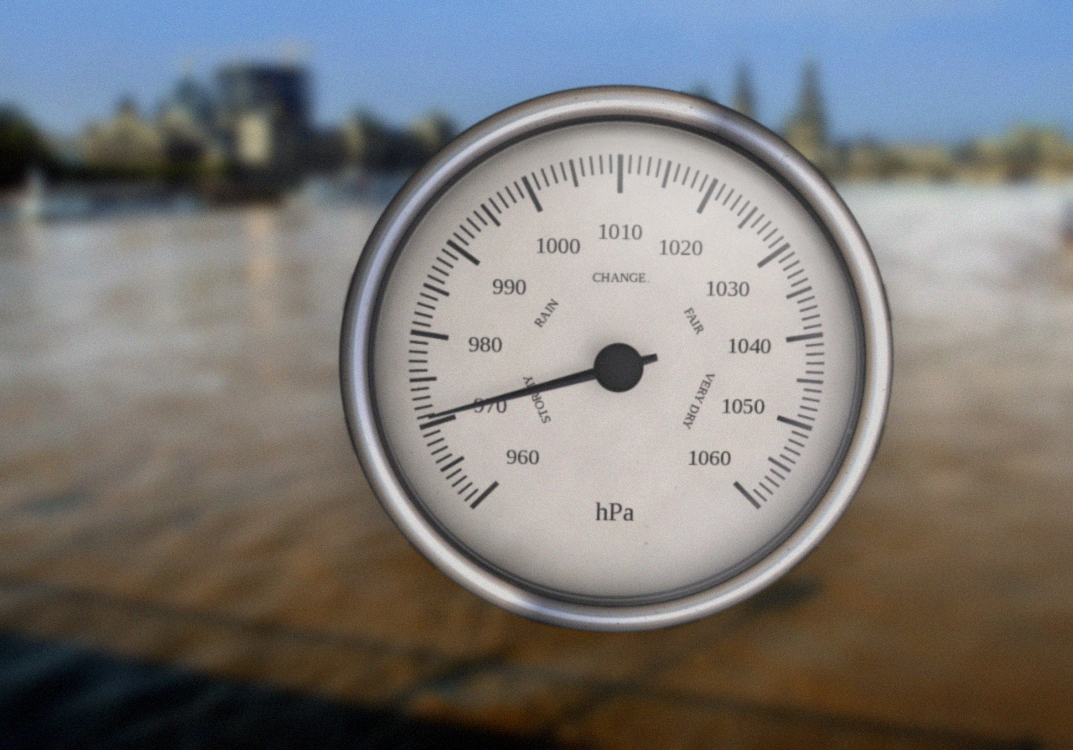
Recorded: 971 hPa
